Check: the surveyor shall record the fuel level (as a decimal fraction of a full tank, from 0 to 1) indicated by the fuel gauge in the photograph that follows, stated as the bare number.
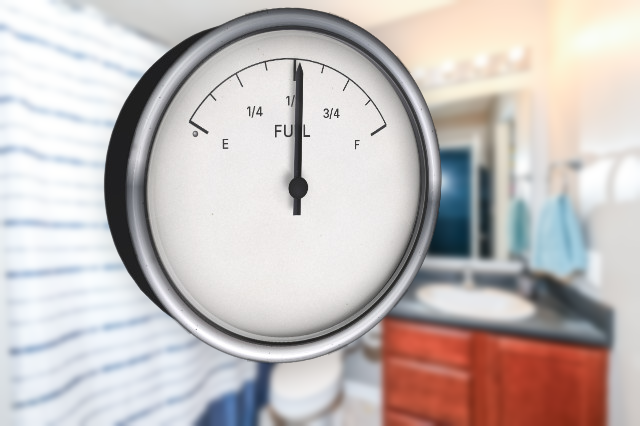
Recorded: 0.5
